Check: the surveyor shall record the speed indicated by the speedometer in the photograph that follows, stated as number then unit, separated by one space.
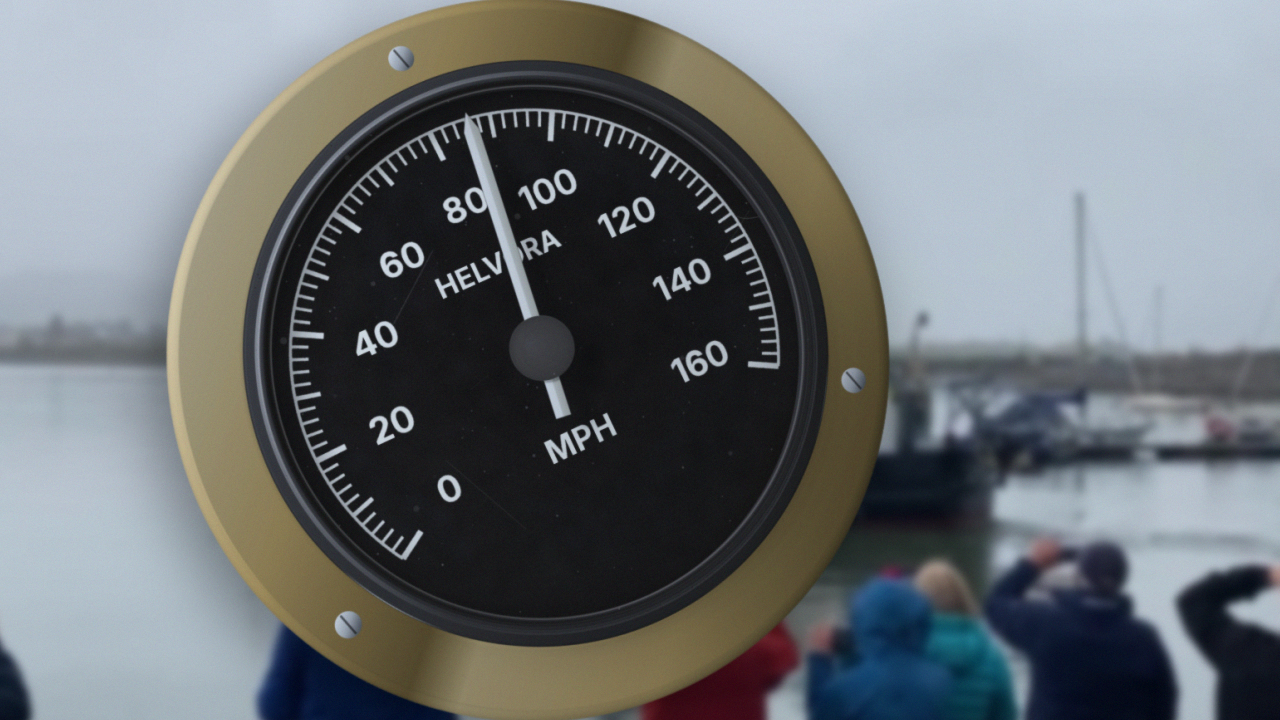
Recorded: 86 mph
